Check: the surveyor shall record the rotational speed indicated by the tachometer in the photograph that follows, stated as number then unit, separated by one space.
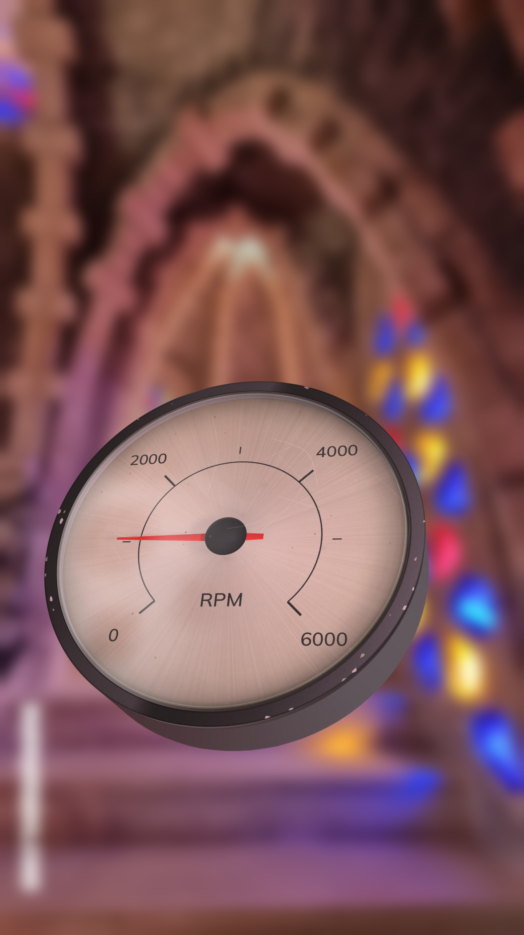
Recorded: 1000 rpm
